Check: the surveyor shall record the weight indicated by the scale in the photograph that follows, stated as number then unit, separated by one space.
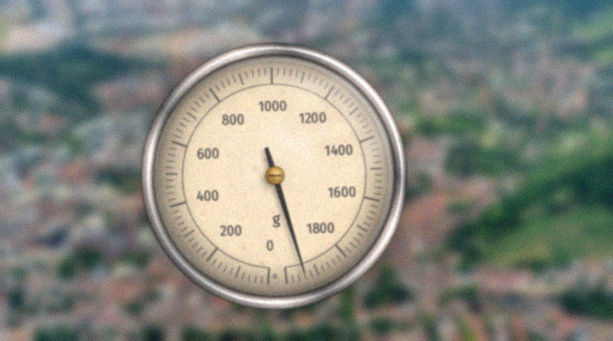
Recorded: 1940 g
